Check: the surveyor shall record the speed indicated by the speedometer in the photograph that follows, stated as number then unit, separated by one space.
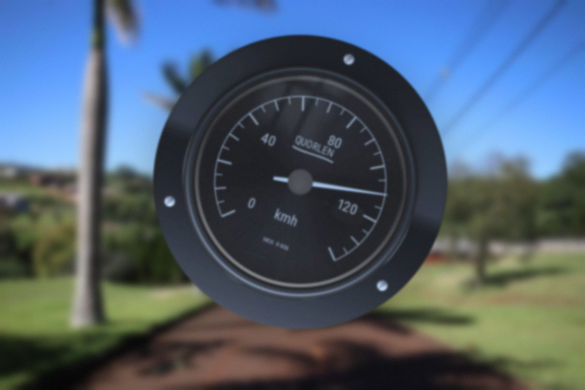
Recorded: 110 km/h
